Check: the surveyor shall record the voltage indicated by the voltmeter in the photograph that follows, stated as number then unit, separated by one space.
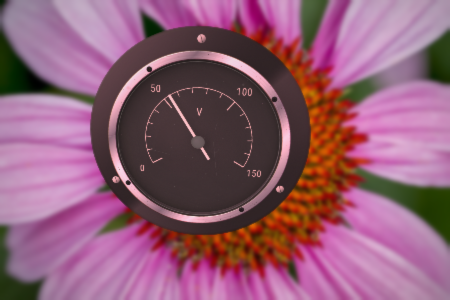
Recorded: 55 V
